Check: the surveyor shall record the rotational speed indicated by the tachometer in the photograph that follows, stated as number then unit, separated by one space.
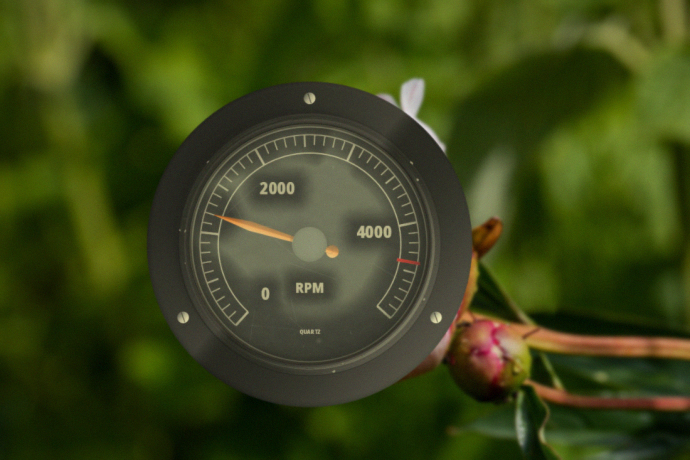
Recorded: 1200 rpm
